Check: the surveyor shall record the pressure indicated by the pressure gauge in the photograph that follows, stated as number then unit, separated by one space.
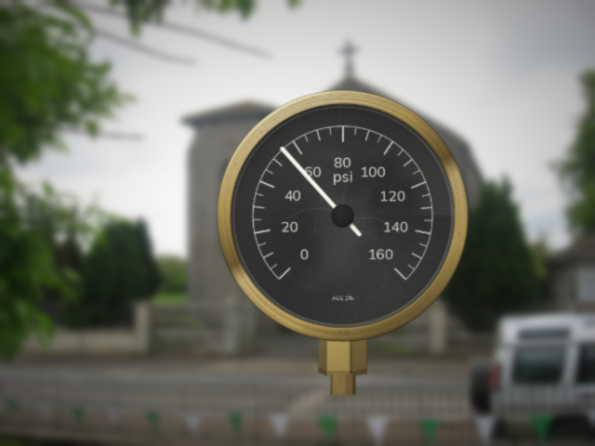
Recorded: 55 psi
